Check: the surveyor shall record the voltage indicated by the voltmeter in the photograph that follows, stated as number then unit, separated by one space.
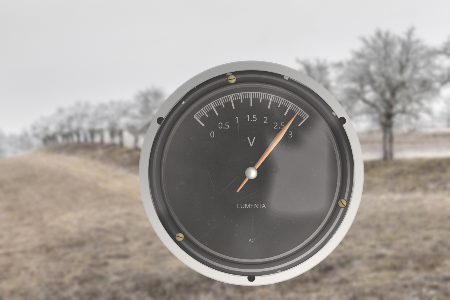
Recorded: 2.75 V
